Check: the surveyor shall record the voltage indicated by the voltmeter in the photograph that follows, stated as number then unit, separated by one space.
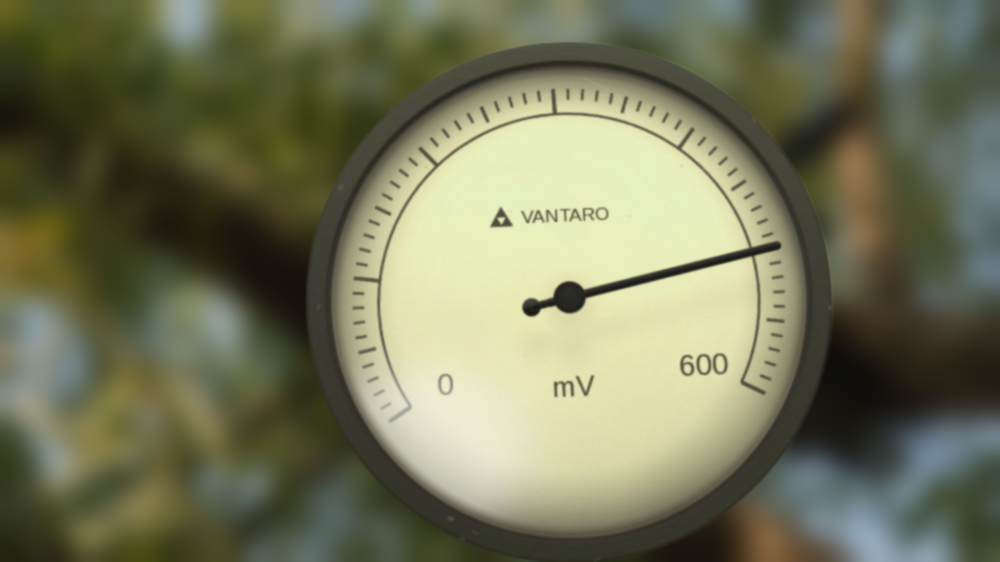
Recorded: 500 mV
